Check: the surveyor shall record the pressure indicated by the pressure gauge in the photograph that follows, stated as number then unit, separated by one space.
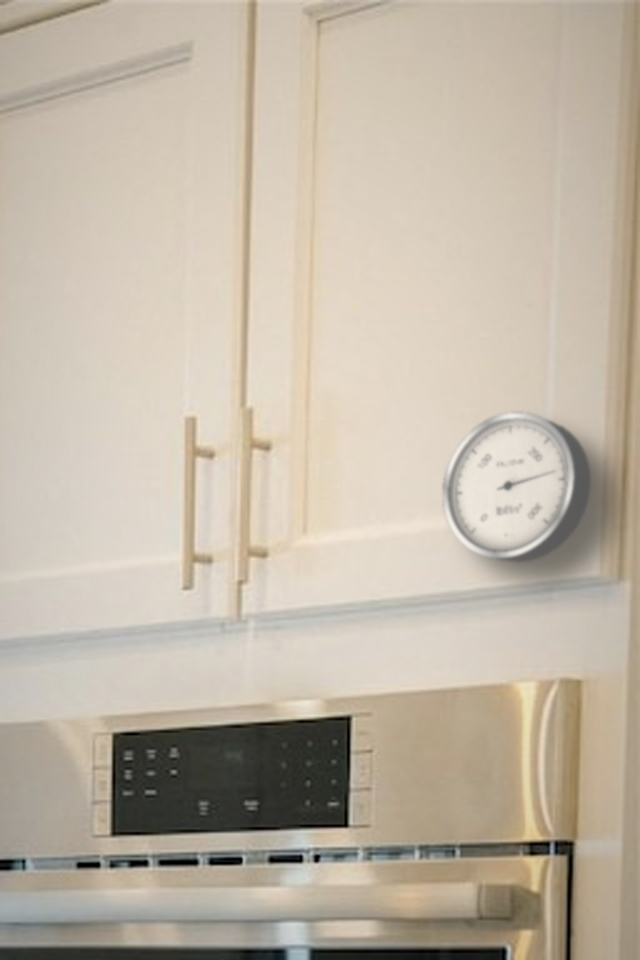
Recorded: 240 psi
